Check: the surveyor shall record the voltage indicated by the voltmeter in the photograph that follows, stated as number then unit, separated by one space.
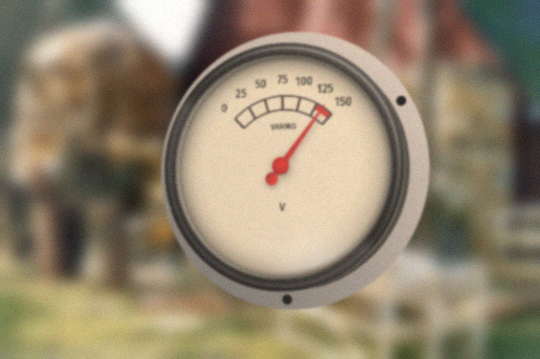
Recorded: 137.5 V
